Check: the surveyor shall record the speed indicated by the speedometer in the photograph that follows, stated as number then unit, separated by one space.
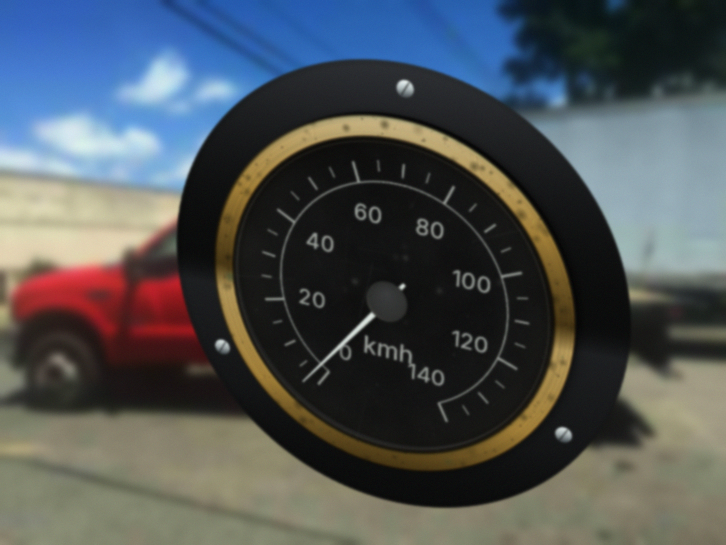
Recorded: 2.5 km/h
